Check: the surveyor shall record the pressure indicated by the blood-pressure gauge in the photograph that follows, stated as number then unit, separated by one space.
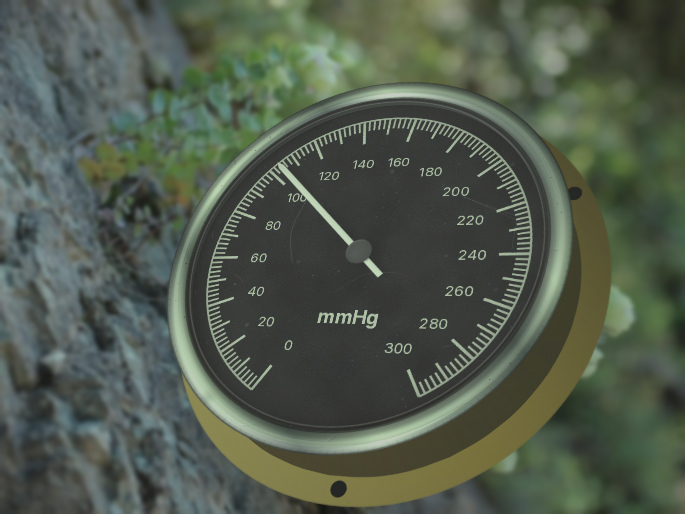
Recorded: 104 mmHg
